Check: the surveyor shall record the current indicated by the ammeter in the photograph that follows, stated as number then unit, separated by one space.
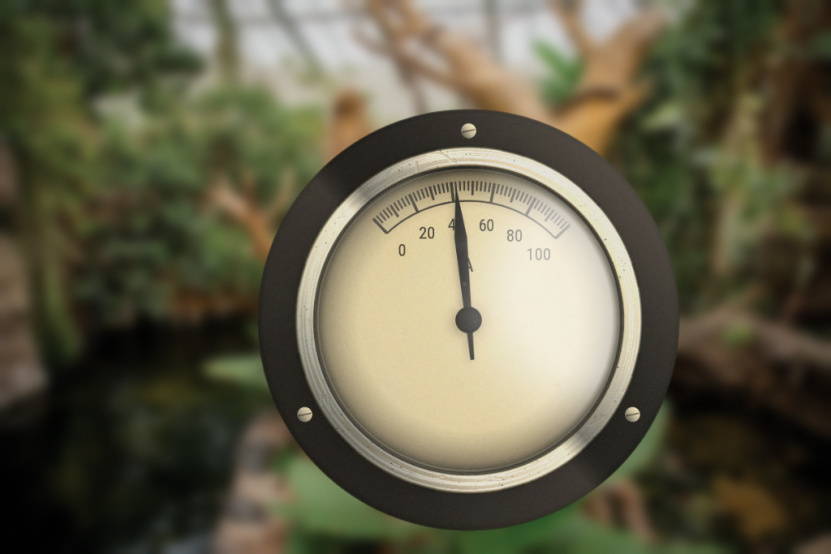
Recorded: 42 A
